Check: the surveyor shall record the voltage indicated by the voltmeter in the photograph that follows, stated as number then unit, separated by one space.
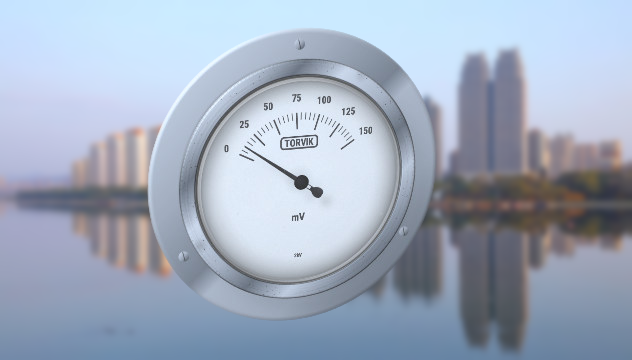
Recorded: 10 mV
